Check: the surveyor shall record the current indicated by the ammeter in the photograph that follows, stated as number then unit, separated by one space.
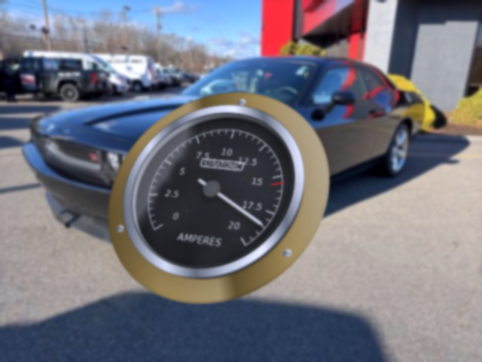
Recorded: 18.5 A
